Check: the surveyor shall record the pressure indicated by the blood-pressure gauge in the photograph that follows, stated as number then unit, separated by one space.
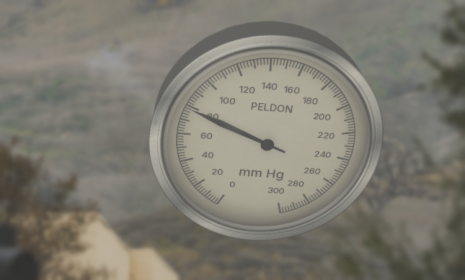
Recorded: 80 mmHg
